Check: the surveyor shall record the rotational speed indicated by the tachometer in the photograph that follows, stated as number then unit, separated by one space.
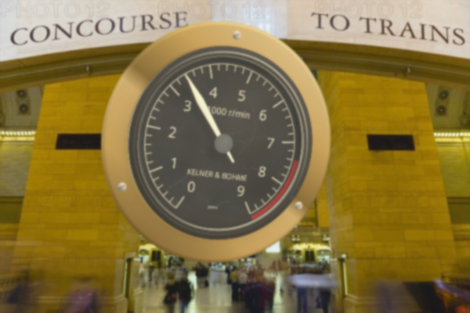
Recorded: 3400 rpm
